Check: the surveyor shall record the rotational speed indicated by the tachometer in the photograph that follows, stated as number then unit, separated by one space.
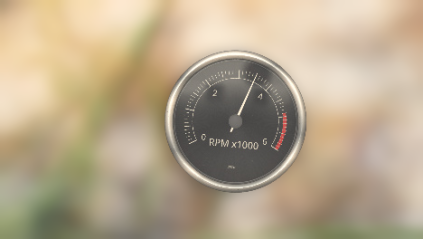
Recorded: 3500 rpm
